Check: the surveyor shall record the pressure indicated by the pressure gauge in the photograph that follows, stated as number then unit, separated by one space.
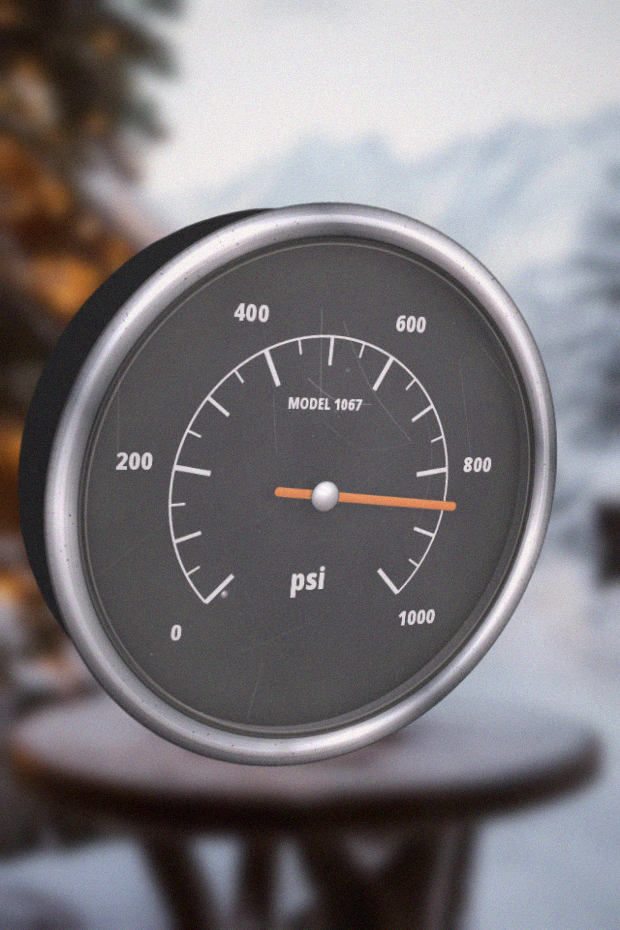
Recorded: 850 psi
